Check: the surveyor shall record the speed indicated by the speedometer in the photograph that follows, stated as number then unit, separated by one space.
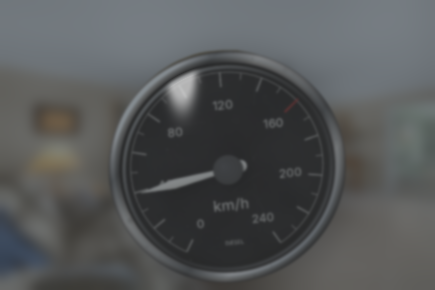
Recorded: 40 km/h
